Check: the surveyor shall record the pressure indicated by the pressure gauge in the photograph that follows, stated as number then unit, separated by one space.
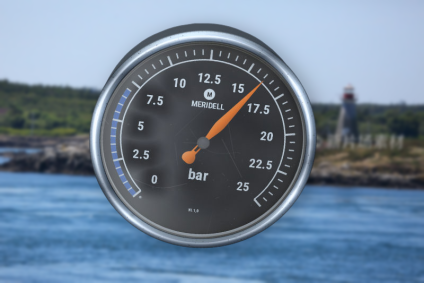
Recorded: 16 bar
